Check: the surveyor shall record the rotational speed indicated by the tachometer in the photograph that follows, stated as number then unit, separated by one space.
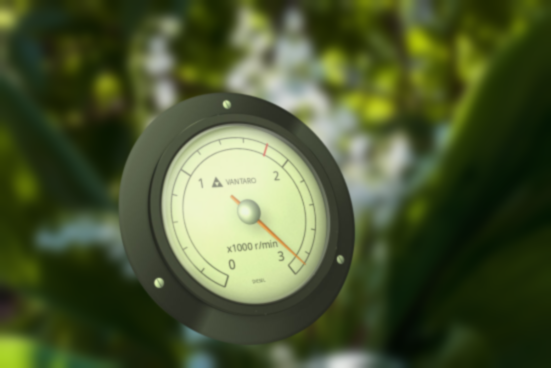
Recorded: 2900 rpm
